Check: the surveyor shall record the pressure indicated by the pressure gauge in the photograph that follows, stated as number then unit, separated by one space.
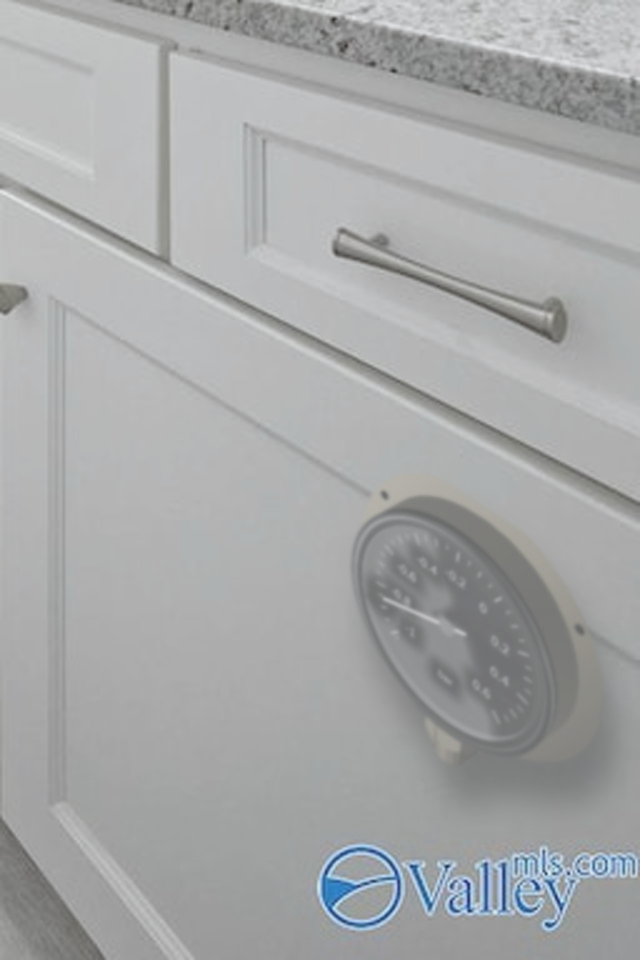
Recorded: -0.85 bar
